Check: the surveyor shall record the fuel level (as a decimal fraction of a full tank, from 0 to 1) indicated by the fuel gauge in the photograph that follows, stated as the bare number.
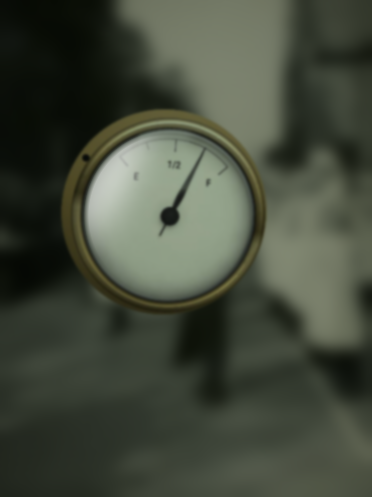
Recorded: 0.75
